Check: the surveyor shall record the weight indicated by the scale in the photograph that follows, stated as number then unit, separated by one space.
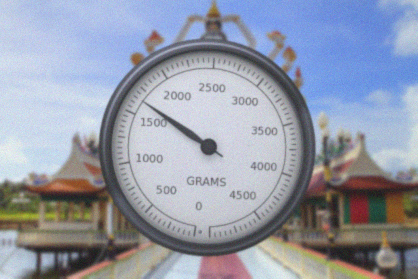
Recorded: 1650 g
